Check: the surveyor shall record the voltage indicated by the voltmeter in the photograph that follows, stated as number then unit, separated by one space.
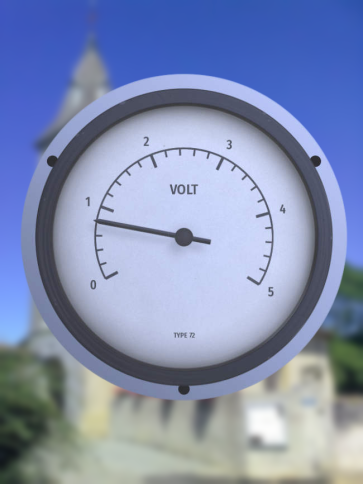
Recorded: 0.8 V
